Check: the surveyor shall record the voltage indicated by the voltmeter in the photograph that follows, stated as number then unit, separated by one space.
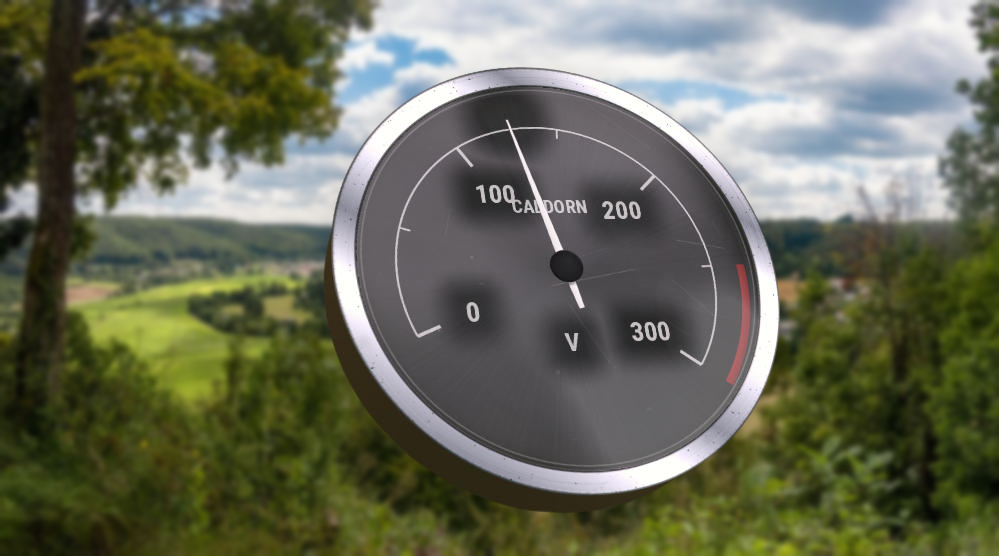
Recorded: 125 V
